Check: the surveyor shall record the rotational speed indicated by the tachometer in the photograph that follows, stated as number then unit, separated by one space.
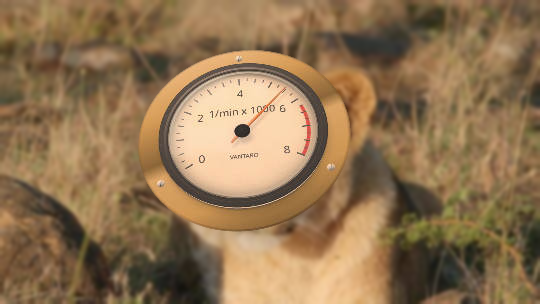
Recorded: 5500 rpm
